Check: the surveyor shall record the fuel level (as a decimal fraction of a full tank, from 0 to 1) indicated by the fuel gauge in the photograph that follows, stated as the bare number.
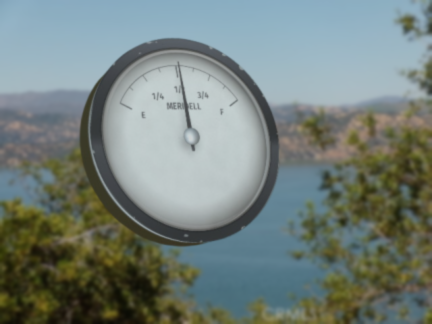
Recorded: 0.5
